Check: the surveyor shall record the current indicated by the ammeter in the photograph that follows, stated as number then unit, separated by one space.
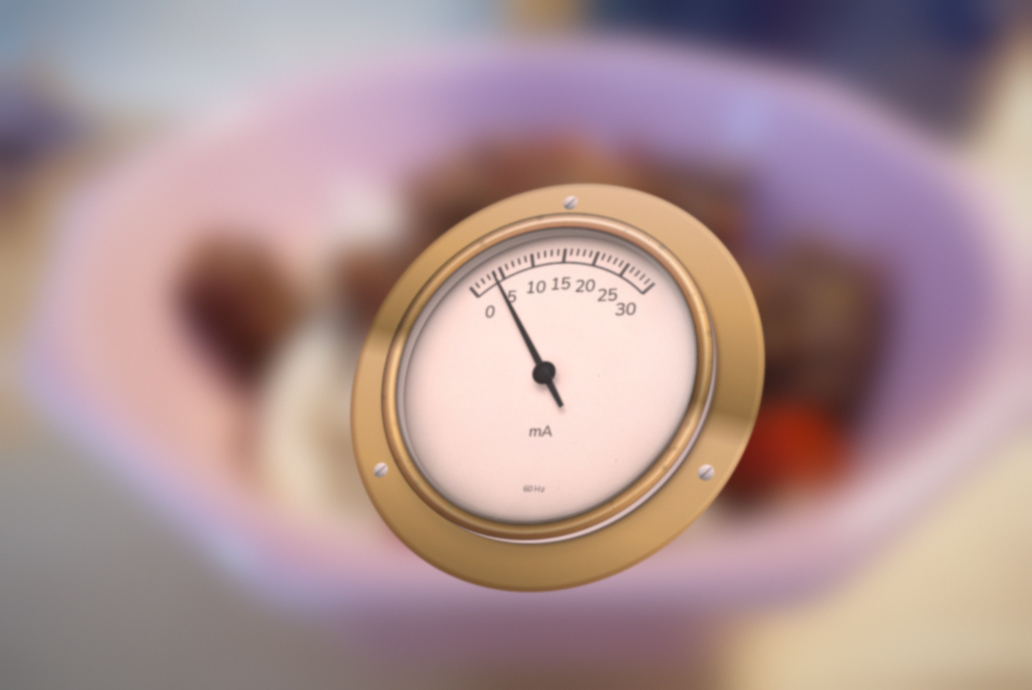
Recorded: 4 mA
